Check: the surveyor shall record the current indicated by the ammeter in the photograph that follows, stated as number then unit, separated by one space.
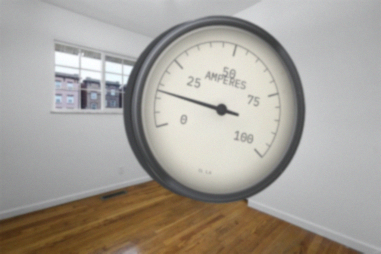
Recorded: 12.5 A
